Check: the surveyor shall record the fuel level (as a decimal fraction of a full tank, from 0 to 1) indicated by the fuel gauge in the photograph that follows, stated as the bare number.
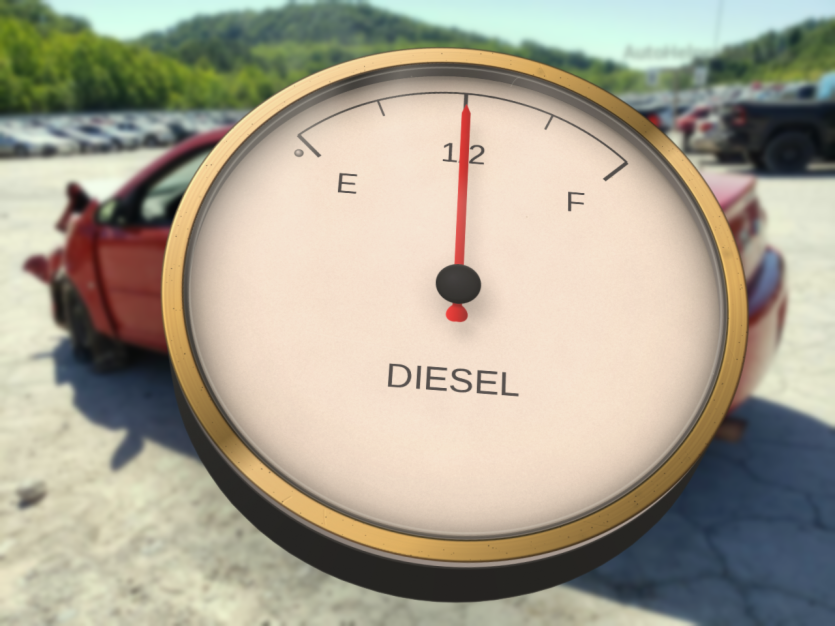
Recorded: 0.5
